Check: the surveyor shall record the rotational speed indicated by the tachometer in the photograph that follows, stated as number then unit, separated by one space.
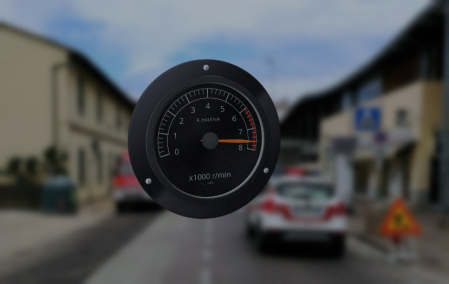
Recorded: 7600 rpm
